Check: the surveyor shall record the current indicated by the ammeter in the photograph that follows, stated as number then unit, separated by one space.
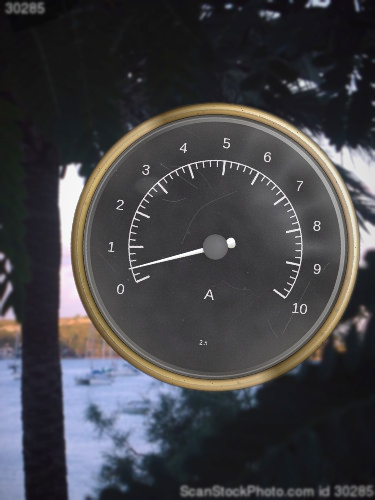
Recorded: 0.4 A
